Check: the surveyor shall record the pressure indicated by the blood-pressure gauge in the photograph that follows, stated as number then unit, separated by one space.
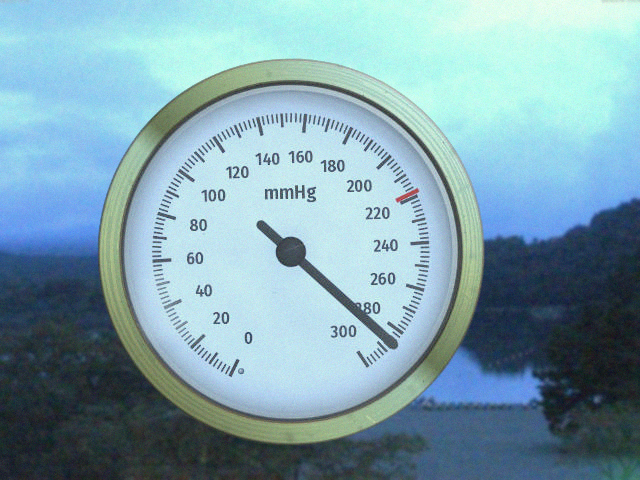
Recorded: 286 mmHg
